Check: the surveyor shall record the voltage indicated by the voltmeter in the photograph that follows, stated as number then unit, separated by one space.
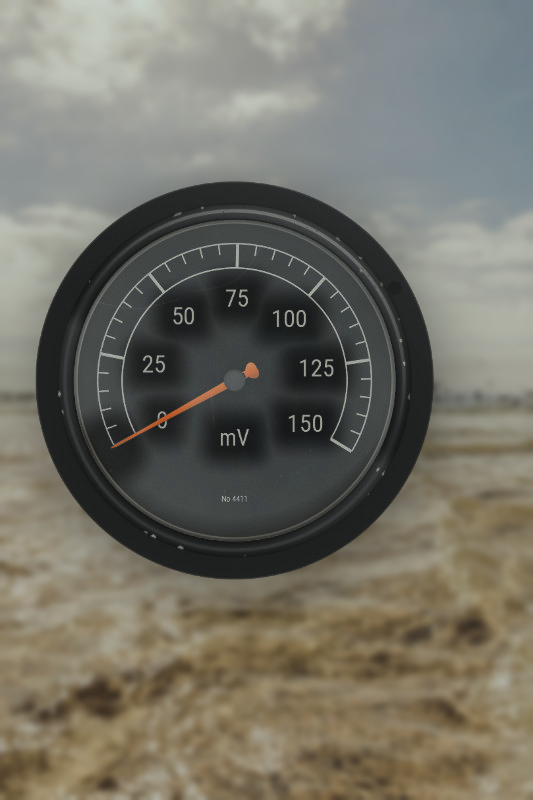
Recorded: 0 mV
